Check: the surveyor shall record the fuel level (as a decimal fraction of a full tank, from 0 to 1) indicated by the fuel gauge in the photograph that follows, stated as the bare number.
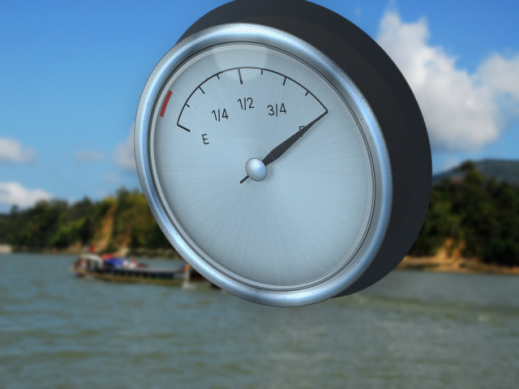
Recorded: 1
